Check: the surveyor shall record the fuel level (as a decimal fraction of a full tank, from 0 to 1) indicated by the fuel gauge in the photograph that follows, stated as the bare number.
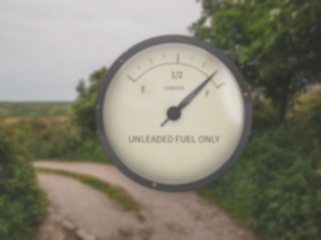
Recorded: 0.875
